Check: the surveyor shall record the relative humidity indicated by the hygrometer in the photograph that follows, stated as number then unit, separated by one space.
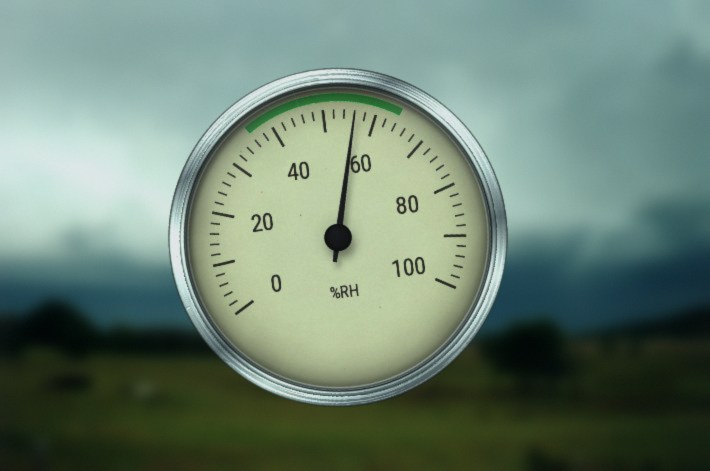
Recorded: 56 %
